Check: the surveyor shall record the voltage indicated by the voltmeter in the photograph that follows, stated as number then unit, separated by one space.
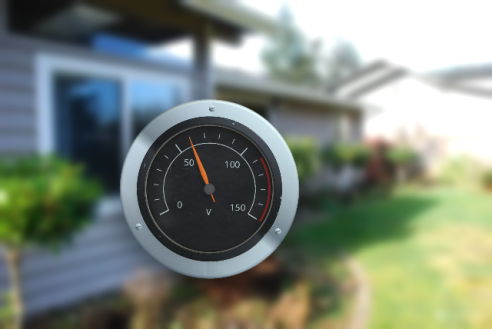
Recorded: 60 V
